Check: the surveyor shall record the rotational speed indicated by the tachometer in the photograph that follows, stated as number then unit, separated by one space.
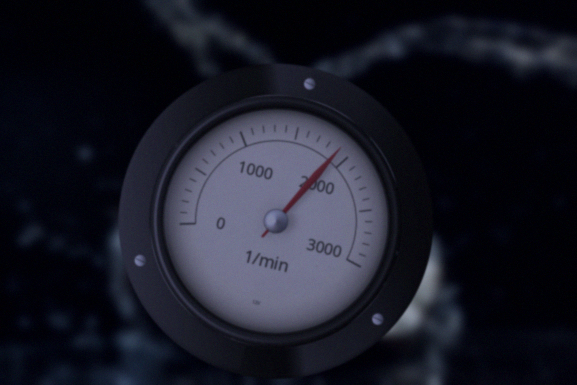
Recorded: 1900 rpm
